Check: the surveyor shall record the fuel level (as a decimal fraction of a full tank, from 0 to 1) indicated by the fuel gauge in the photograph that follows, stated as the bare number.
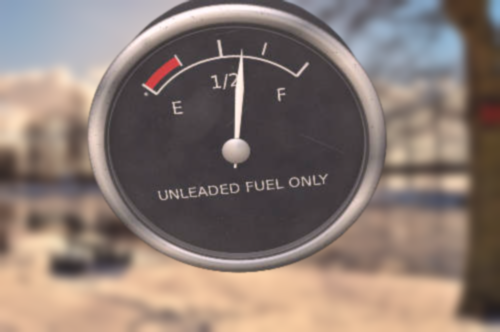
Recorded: 0.625
